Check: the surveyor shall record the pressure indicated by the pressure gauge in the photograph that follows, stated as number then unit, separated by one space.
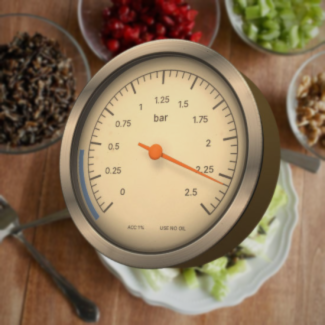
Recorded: 2.3 bar
